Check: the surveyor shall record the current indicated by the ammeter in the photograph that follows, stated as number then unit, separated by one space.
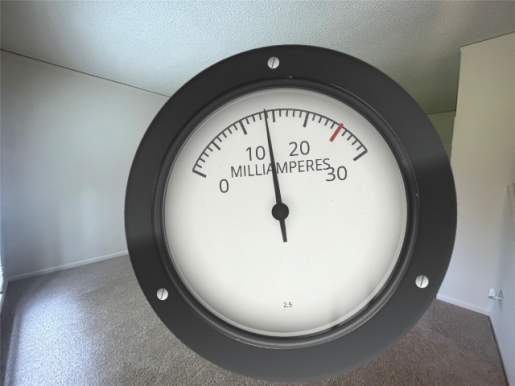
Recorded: 14 mA
